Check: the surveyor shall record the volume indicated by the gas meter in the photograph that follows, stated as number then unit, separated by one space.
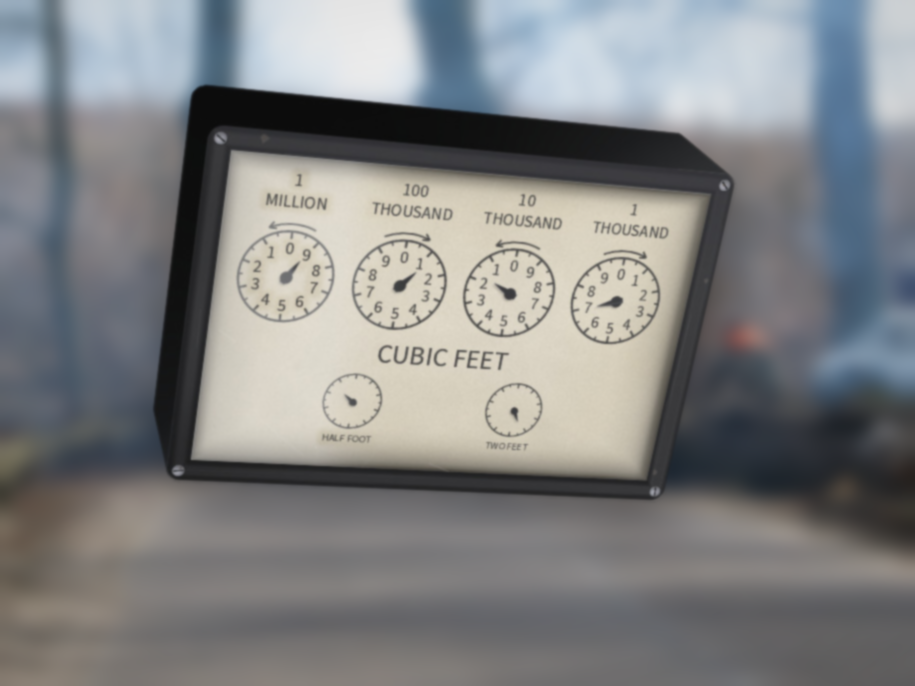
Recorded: 911700 ft³
